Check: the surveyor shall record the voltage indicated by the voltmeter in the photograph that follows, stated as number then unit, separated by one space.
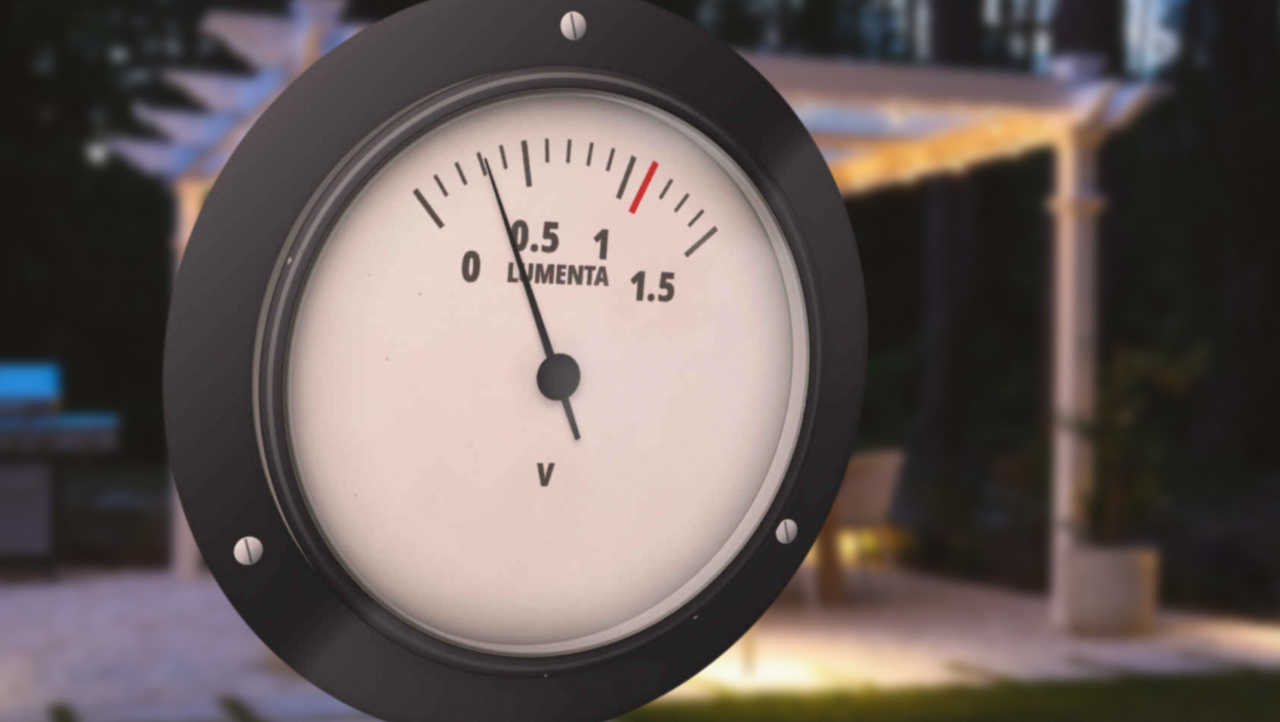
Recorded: 0.3 V
